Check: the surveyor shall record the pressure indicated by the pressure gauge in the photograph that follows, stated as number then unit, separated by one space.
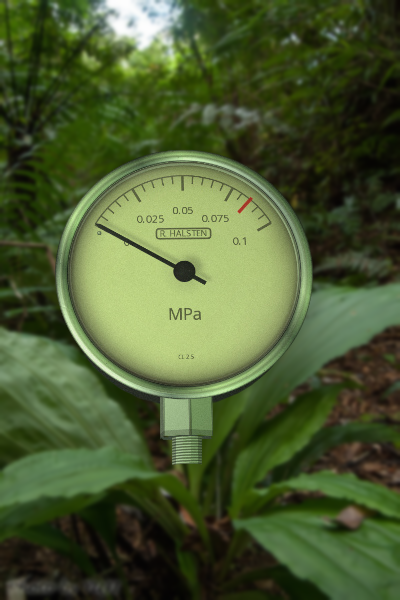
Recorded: 0 MPa
